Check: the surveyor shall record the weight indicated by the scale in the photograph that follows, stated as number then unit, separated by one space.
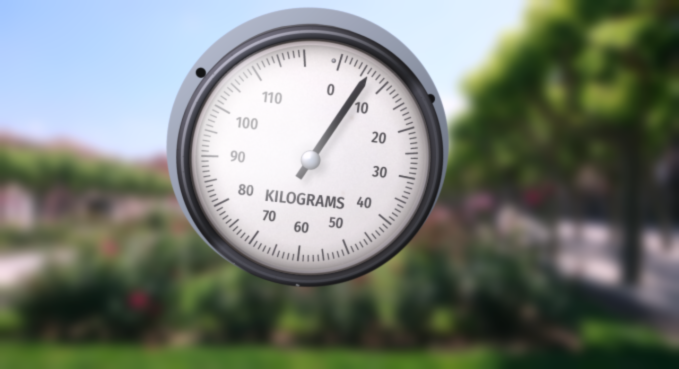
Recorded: 6 kg
